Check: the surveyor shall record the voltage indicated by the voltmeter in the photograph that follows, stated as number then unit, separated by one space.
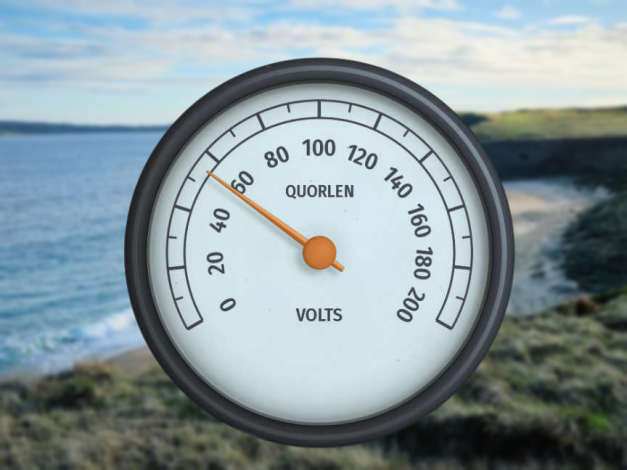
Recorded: 55 V
